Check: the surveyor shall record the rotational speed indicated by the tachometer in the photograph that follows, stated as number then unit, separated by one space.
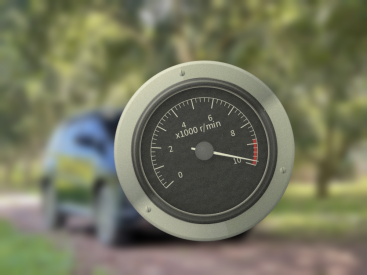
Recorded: 9800 rpm
